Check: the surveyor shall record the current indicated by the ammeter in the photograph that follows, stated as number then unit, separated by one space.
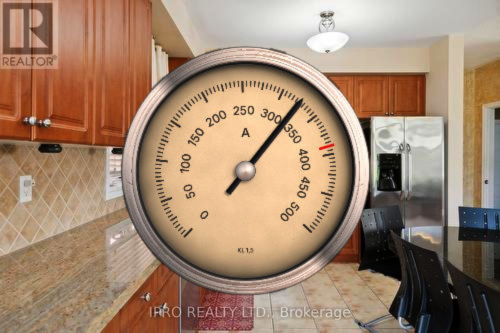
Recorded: 325 A
